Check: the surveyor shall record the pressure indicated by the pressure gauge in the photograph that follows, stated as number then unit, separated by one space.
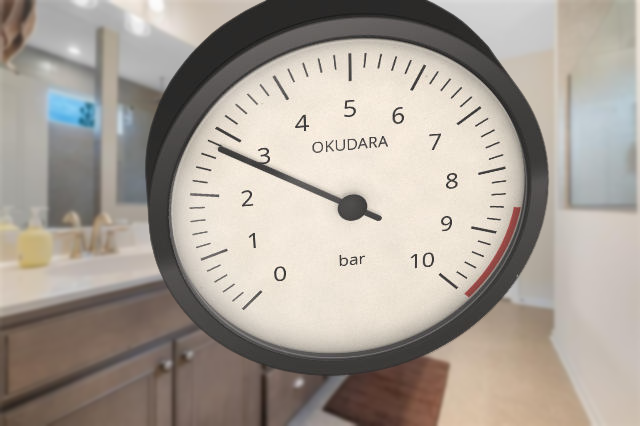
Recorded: 2.8 bar
